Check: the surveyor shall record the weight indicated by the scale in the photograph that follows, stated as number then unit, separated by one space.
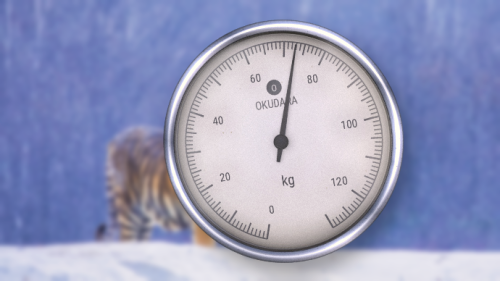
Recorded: 73 kg
